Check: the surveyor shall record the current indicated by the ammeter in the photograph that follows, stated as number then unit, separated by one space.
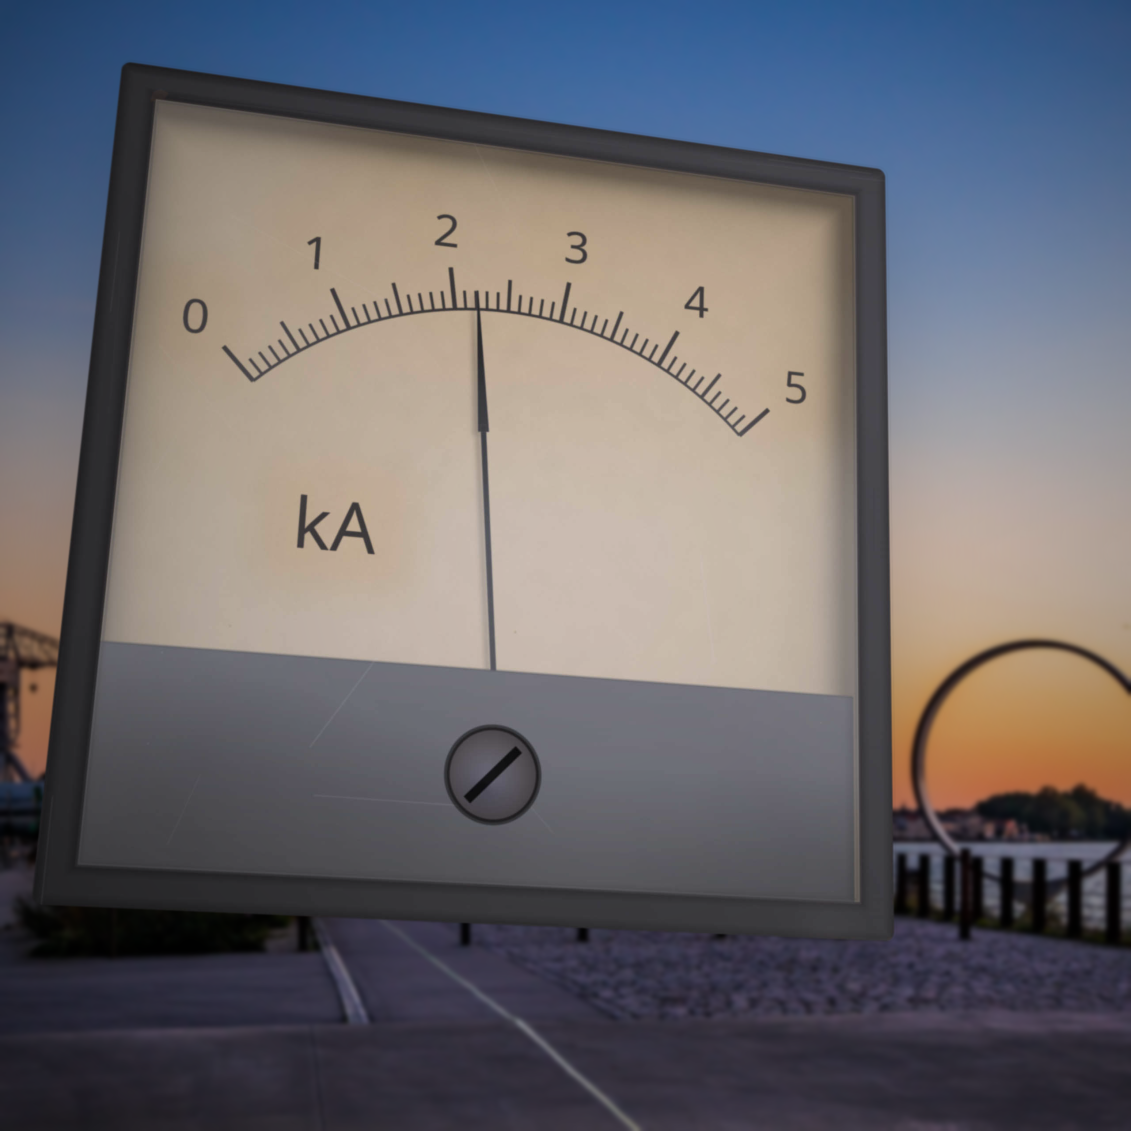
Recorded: 2.2 kA
